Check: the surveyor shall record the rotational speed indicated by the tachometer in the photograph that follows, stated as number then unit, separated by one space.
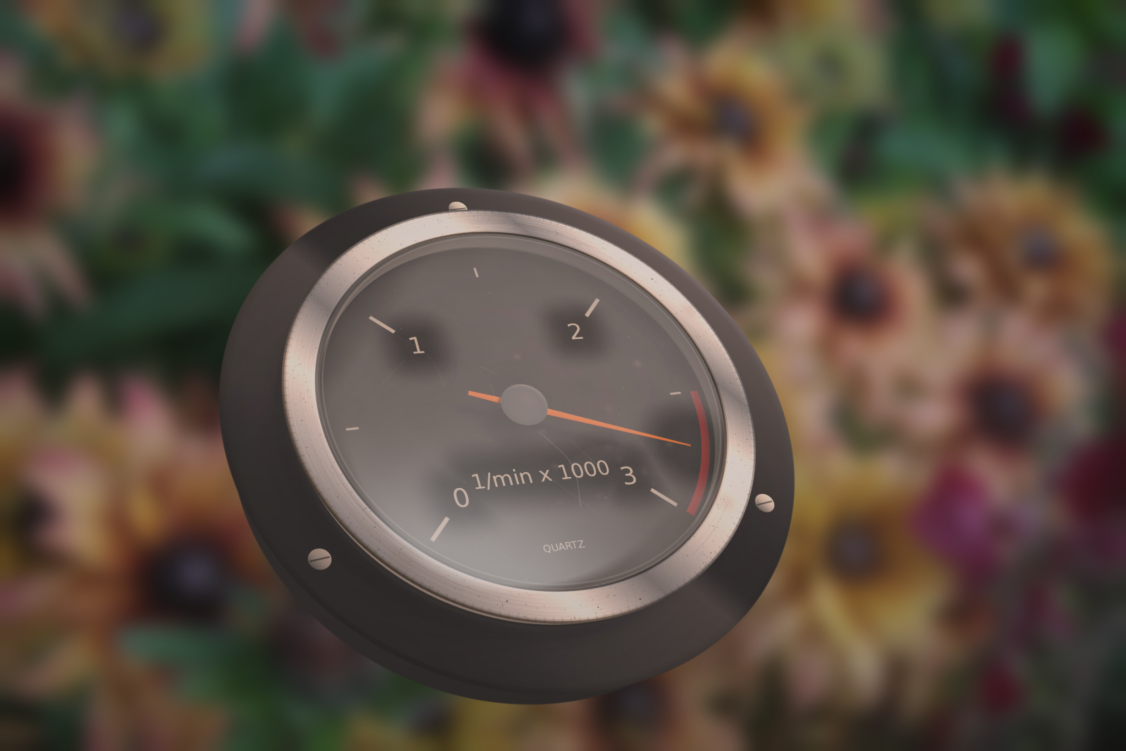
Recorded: 2750 rpm
